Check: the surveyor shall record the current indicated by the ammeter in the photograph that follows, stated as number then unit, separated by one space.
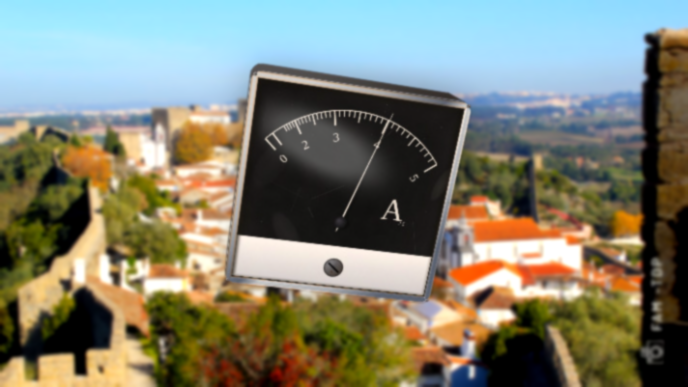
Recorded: 4 A
